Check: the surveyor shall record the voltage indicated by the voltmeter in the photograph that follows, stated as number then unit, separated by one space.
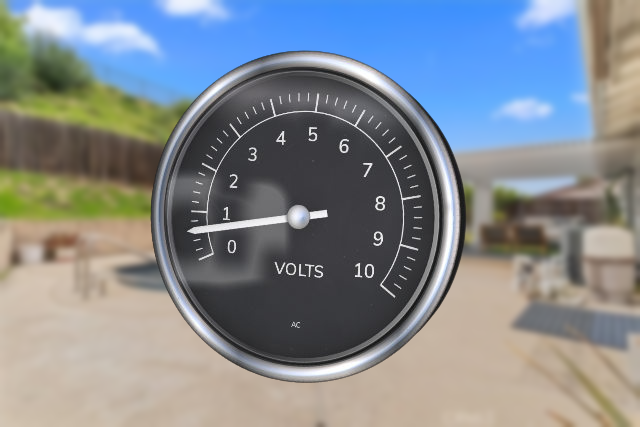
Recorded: 0.6 V
